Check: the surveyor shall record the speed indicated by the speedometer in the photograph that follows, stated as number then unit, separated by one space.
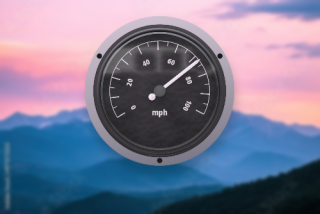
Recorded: 72.5 mph
